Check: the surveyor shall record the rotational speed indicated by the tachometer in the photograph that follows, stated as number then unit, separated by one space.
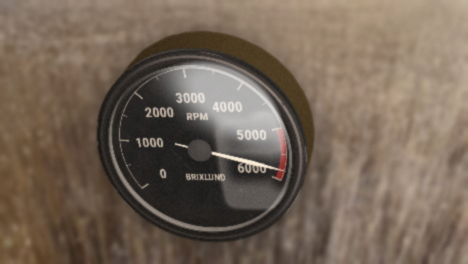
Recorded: 5750 rpm
